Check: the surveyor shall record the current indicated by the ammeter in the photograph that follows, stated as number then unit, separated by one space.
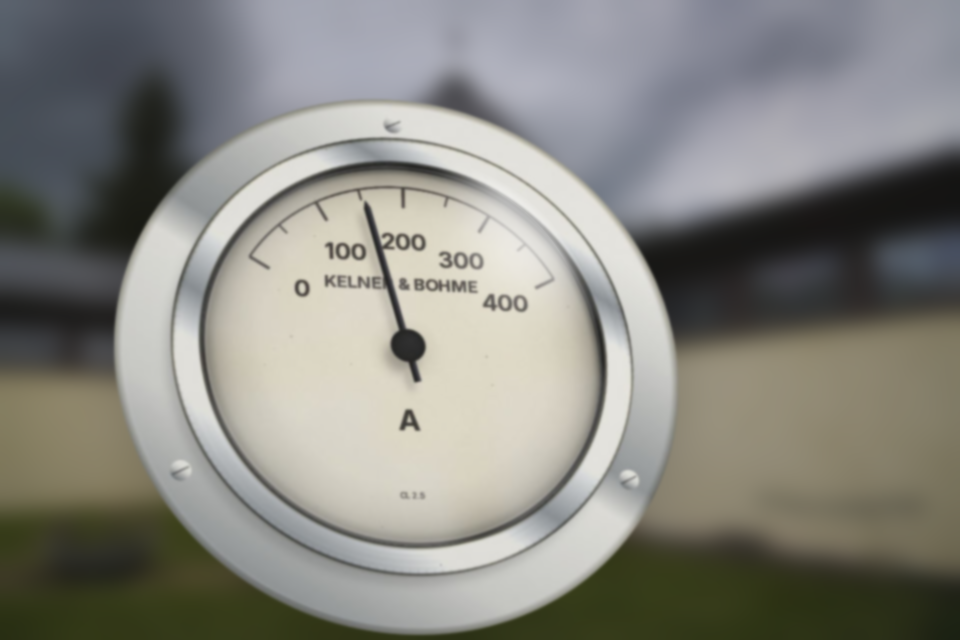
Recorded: 150 A
